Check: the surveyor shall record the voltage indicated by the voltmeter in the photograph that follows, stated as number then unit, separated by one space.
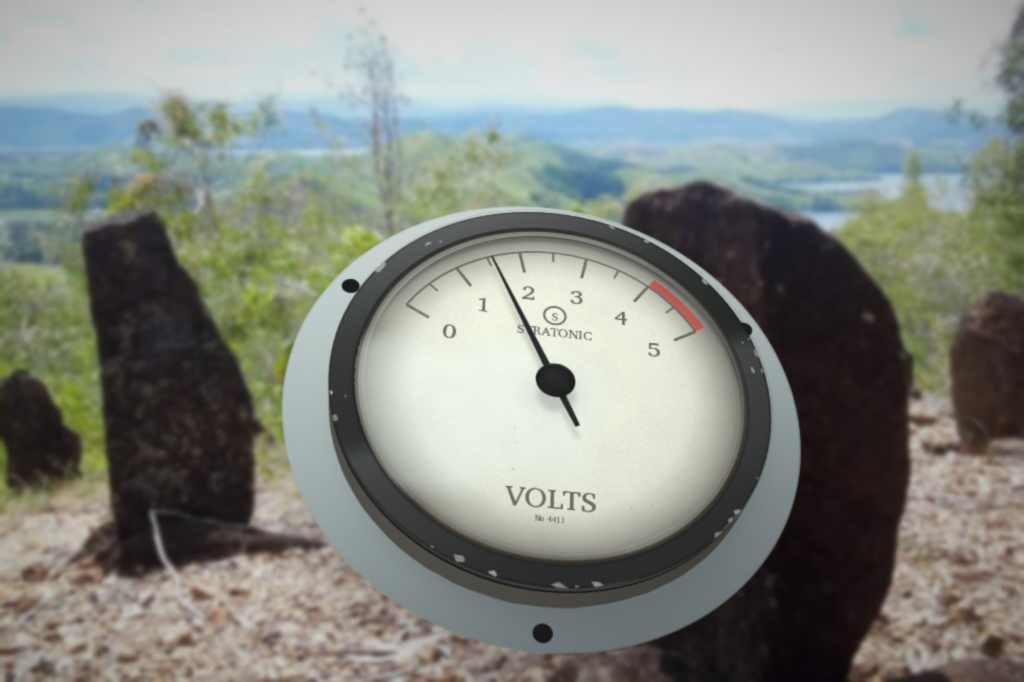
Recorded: 1.5 V
